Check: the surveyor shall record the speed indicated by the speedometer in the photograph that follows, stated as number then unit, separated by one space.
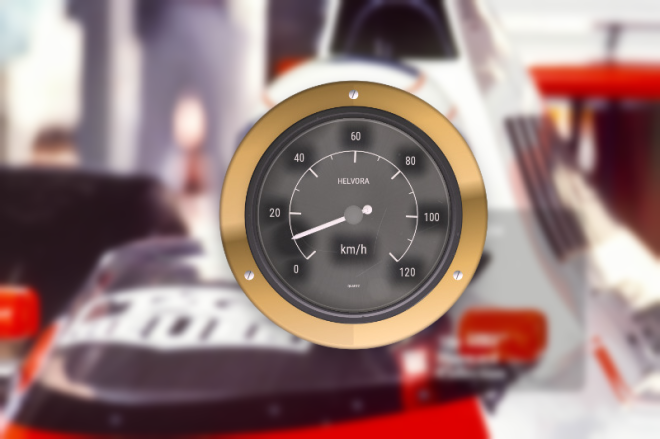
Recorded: 10 km/h
